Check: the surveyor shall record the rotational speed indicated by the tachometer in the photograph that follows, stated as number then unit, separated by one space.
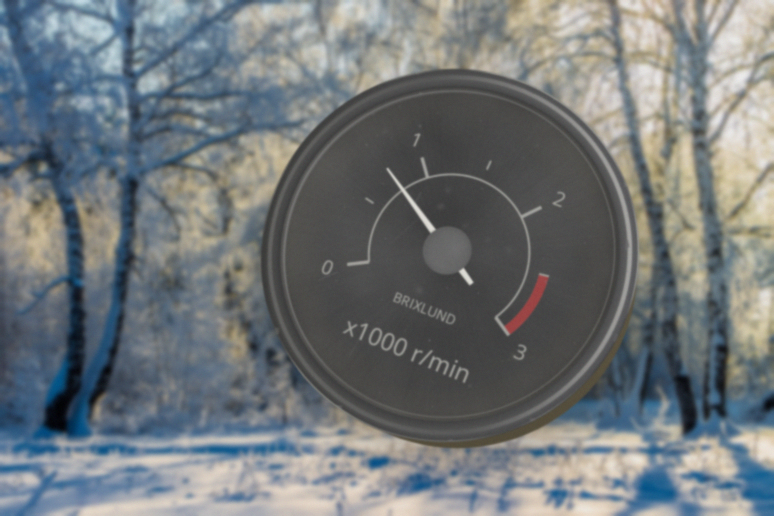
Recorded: 750 rpm
